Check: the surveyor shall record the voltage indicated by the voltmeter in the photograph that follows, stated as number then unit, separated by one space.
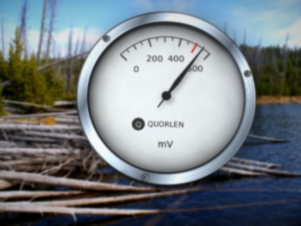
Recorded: 550 mV
